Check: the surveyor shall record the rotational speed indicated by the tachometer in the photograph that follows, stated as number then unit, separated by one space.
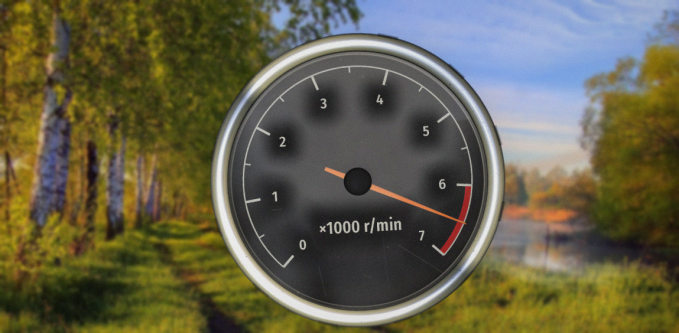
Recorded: 6500 rpm
